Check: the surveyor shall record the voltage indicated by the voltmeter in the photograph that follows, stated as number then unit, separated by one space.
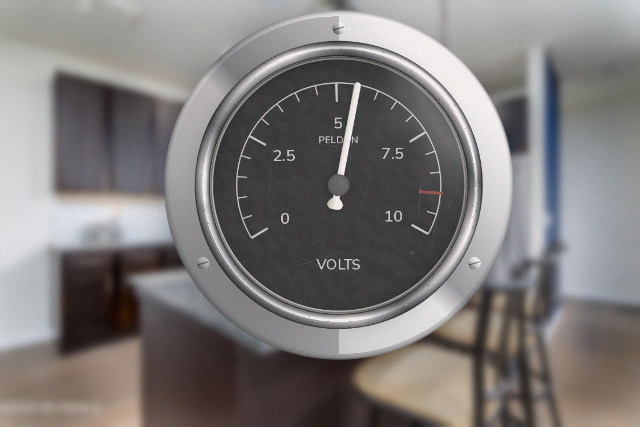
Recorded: 5.5 V
